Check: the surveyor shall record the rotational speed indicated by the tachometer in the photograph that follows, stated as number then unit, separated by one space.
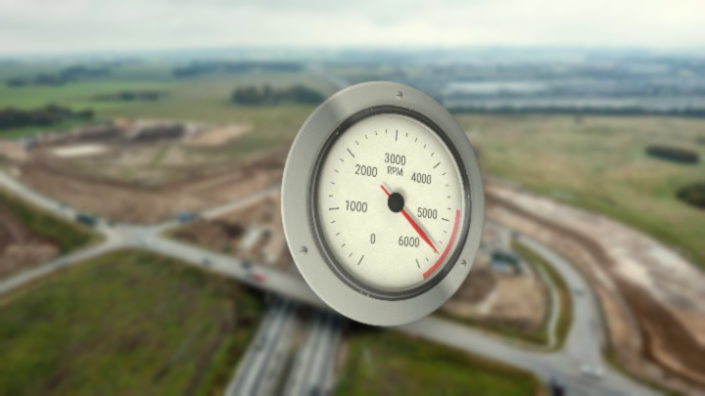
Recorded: 5600 rpm
